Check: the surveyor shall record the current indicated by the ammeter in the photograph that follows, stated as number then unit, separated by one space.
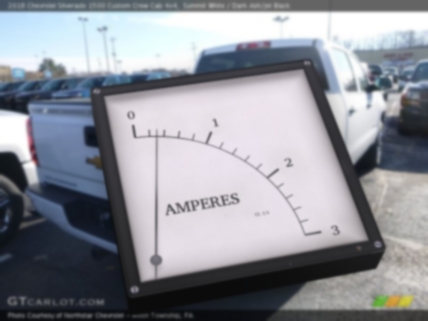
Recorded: 0.3 A
